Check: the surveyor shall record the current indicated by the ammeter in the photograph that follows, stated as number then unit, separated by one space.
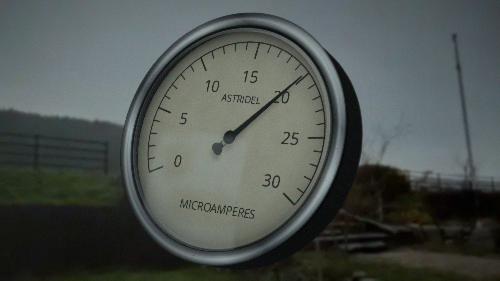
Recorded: 20 µA
